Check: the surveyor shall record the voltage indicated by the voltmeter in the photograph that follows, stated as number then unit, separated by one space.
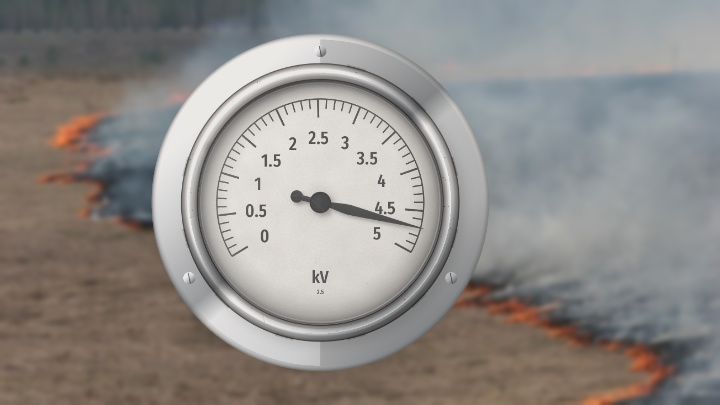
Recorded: 4.7 kV
